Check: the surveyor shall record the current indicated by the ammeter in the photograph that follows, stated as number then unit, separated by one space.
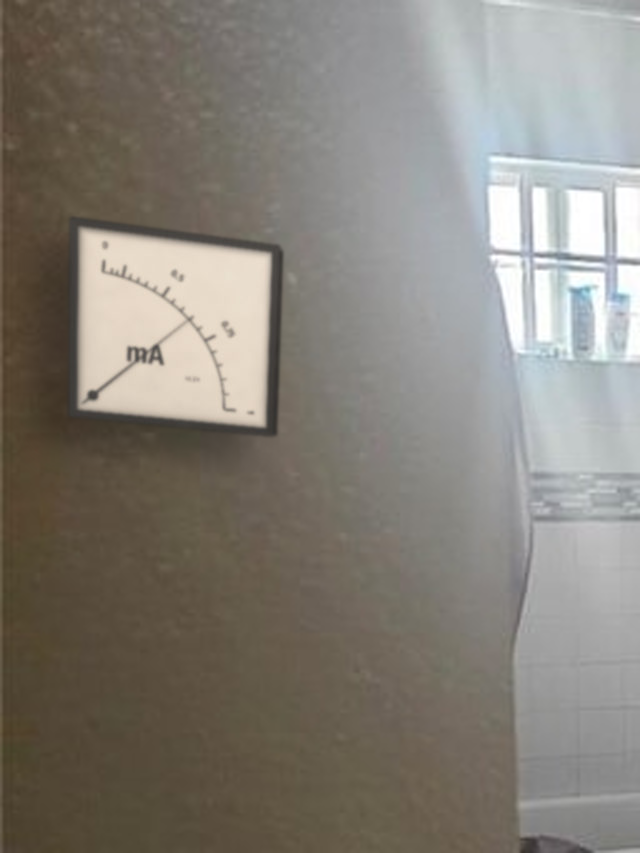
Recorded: 0.65 mA
